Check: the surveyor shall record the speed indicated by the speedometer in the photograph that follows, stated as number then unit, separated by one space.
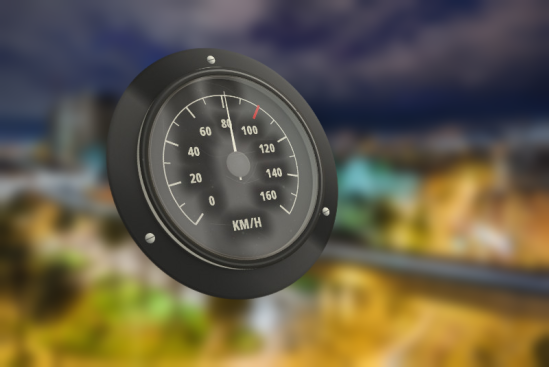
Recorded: 80 km/h
